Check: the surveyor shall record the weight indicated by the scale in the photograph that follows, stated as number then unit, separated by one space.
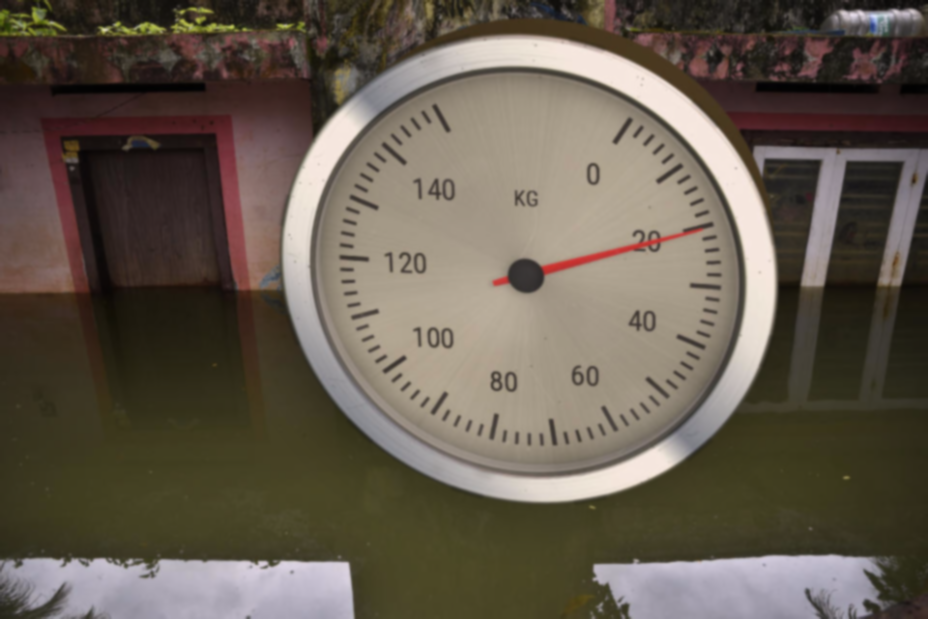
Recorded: 20 kg
